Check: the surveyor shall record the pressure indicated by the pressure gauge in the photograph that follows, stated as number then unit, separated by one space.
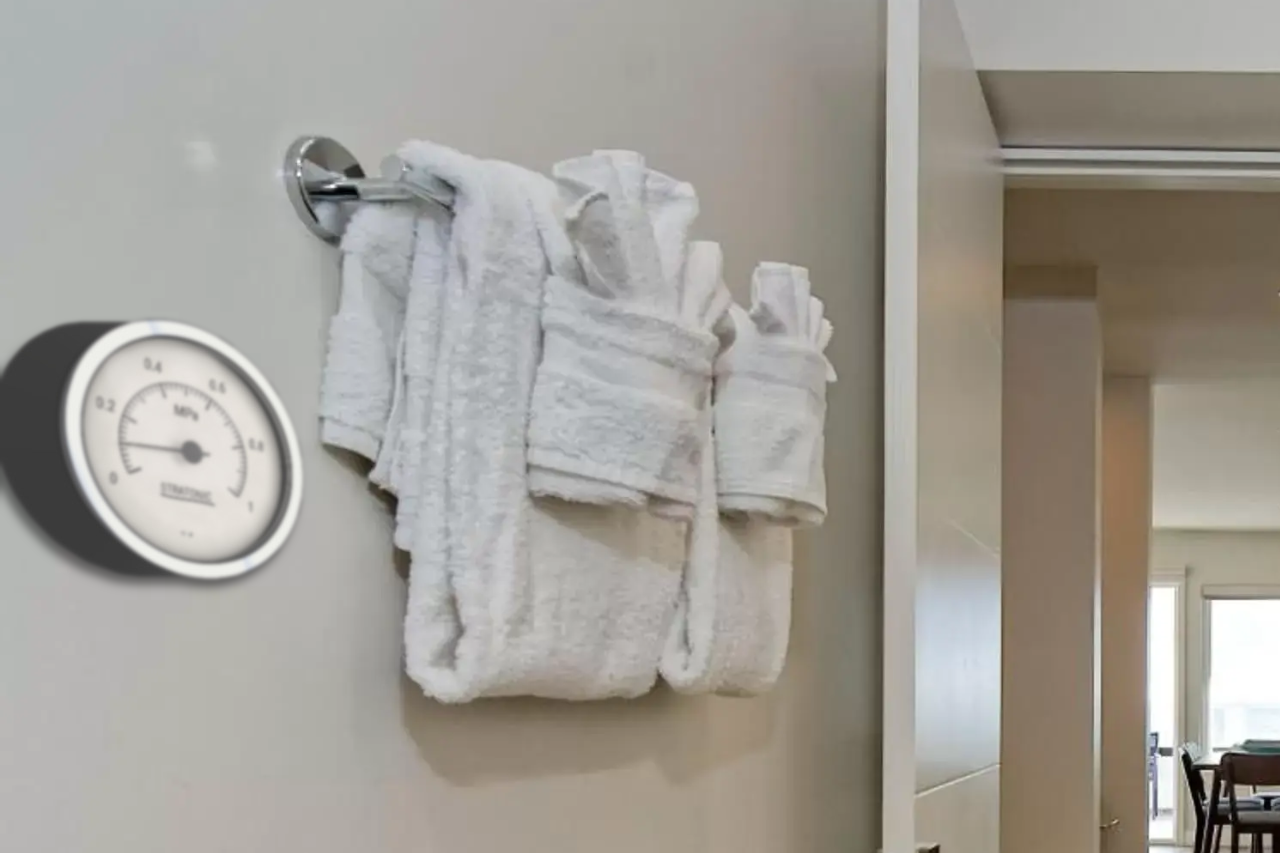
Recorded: 0.1 MPa
